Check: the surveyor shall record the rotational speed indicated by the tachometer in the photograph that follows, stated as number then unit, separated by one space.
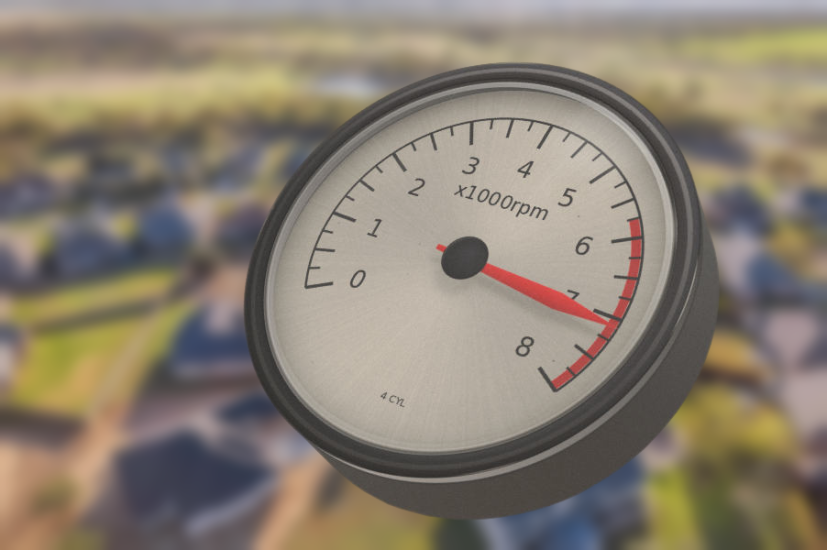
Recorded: 7125 rpm
